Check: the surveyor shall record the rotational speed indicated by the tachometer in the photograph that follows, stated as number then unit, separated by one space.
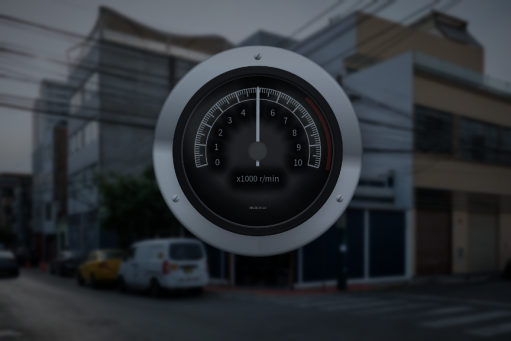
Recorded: 5000 rpm
